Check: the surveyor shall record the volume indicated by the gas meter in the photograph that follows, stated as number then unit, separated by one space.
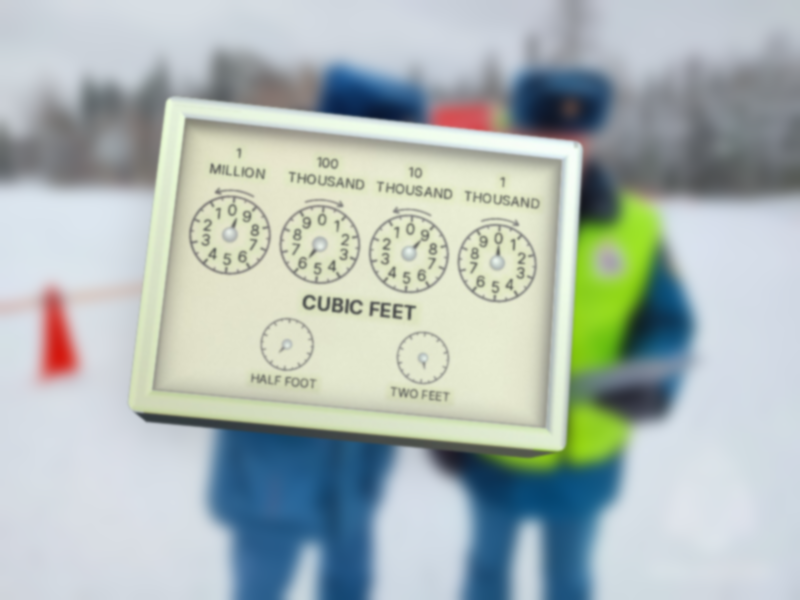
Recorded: 959000 ft³
